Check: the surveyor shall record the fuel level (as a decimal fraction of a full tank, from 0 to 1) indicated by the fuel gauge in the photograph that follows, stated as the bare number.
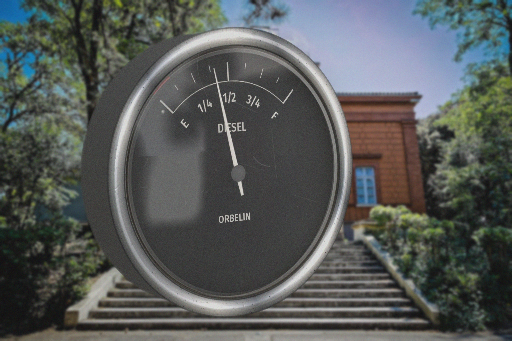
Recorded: 0.375
